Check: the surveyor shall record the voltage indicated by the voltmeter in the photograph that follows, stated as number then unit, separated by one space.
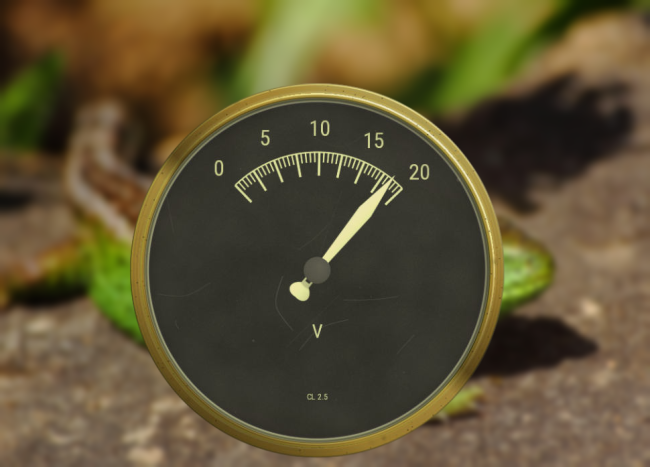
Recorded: 18.5 V
